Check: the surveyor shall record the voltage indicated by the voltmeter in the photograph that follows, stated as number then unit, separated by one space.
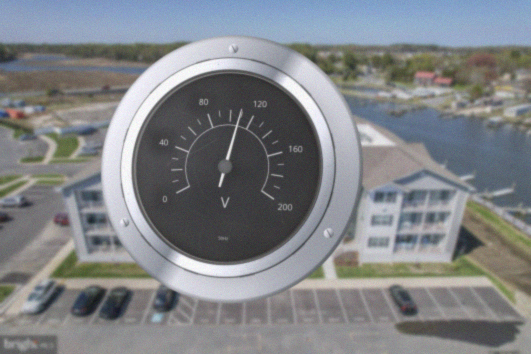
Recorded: 110 V
